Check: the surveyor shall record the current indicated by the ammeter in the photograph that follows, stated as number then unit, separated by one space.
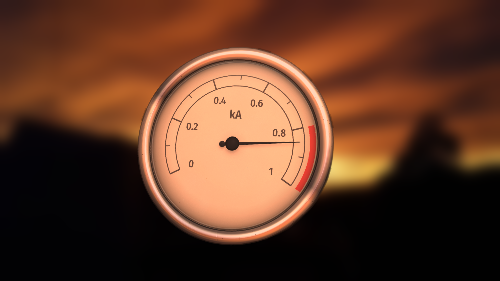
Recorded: 0.85 kA
